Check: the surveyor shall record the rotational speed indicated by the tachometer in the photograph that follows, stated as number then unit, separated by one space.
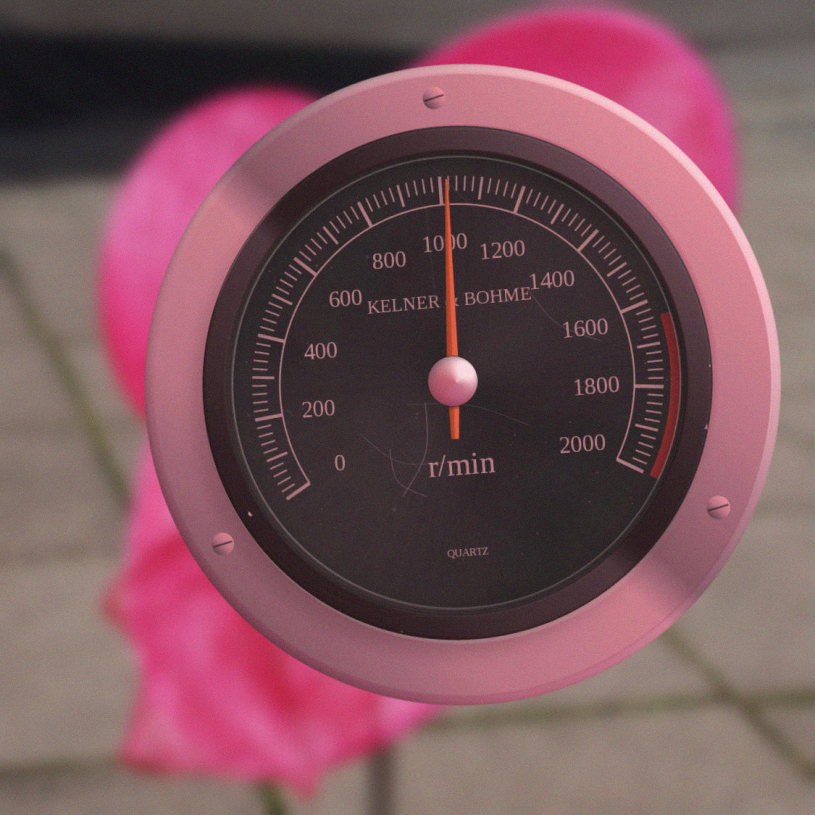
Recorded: 1020 rpm
